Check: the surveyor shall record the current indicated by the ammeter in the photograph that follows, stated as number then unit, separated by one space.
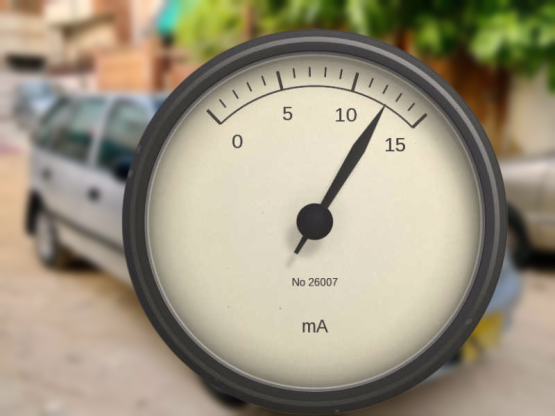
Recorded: 12.5 mA
